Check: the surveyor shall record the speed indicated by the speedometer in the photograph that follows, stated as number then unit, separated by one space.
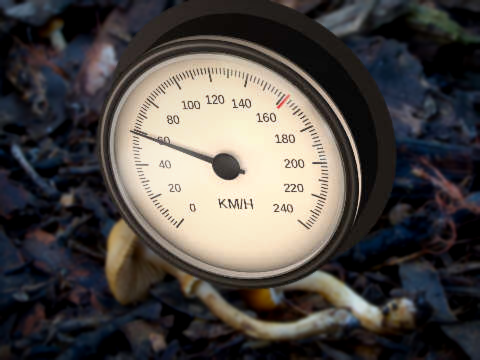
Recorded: 60 km/h
